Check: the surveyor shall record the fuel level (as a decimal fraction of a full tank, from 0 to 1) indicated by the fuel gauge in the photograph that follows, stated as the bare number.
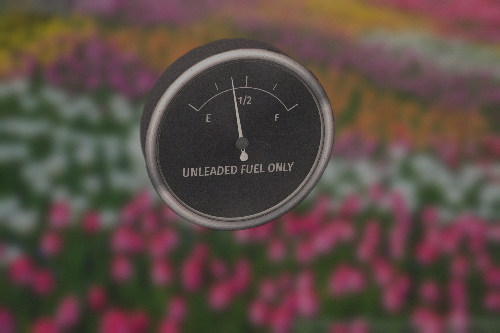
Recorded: 0.375
